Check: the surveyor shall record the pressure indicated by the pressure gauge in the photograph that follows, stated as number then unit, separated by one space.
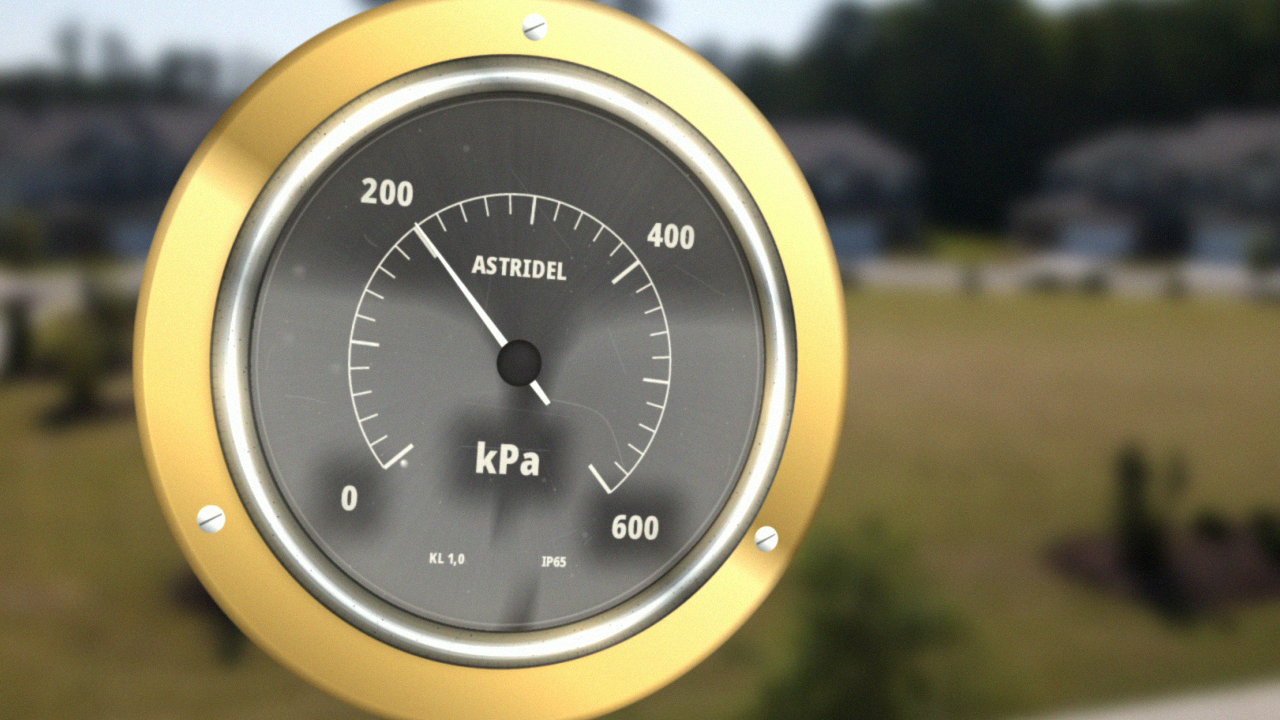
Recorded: 200 kPa
